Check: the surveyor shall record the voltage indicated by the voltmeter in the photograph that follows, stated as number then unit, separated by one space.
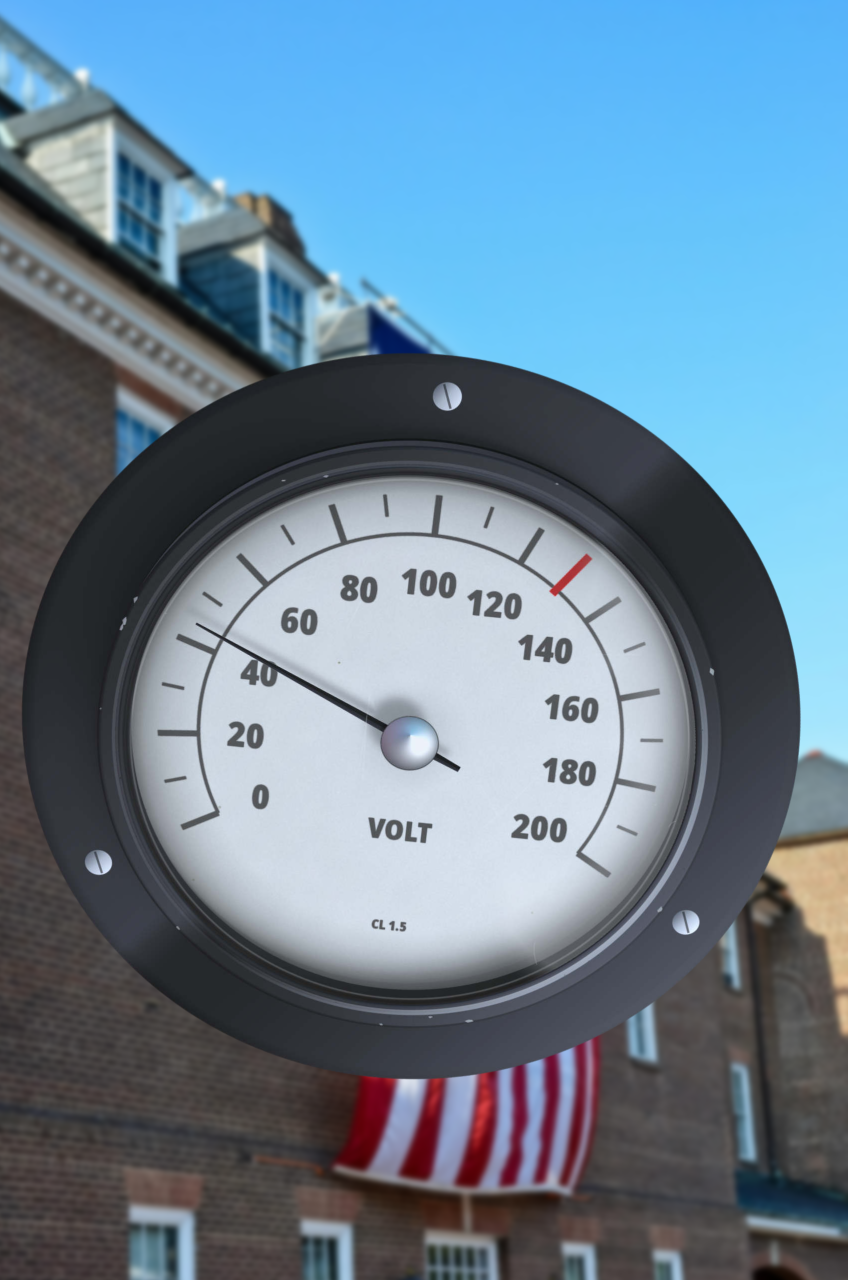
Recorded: 45 V
